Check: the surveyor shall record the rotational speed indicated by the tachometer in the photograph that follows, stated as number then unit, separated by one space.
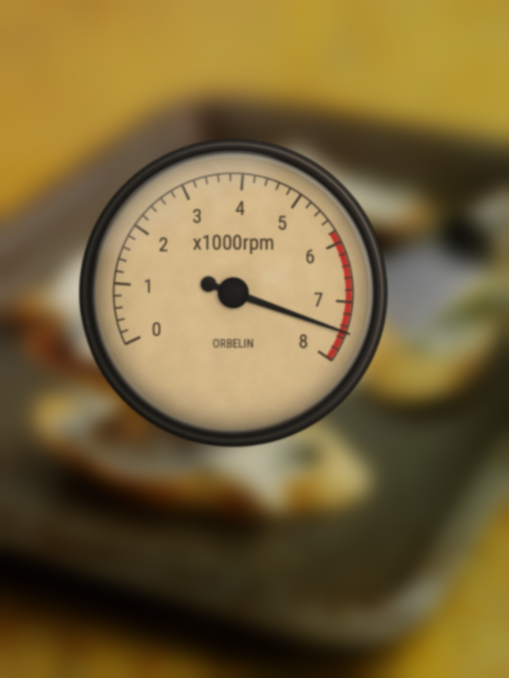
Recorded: 7500 rpm
